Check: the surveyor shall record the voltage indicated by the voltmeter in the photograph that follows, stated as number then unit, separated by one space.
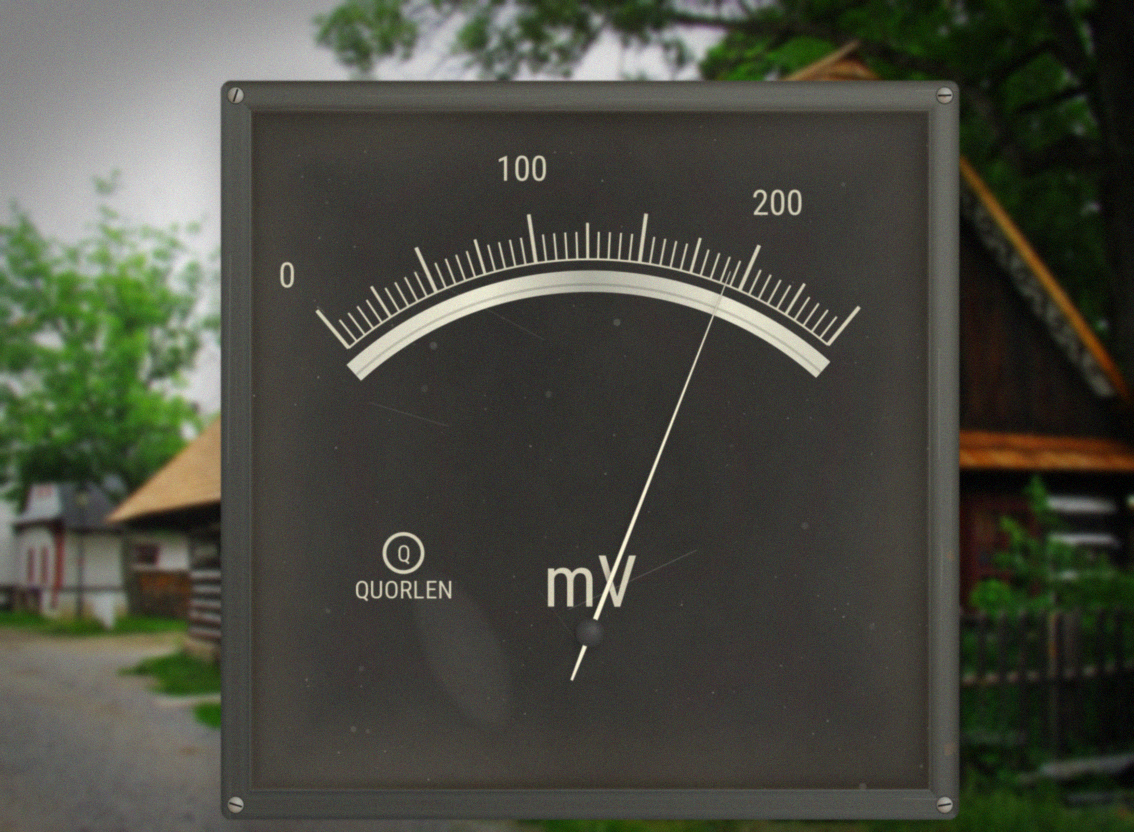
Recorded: 192.5 mV
